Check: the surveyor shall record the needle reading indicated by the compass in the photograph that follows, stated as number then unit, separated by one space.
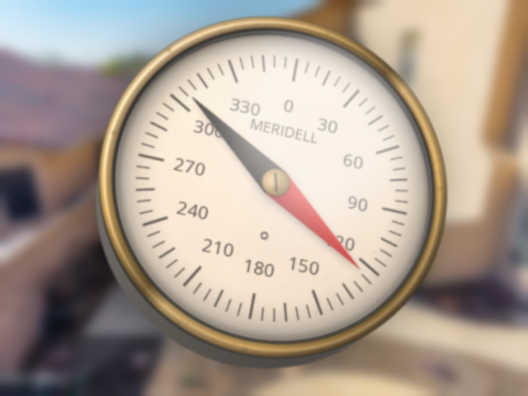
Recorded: 125 °
